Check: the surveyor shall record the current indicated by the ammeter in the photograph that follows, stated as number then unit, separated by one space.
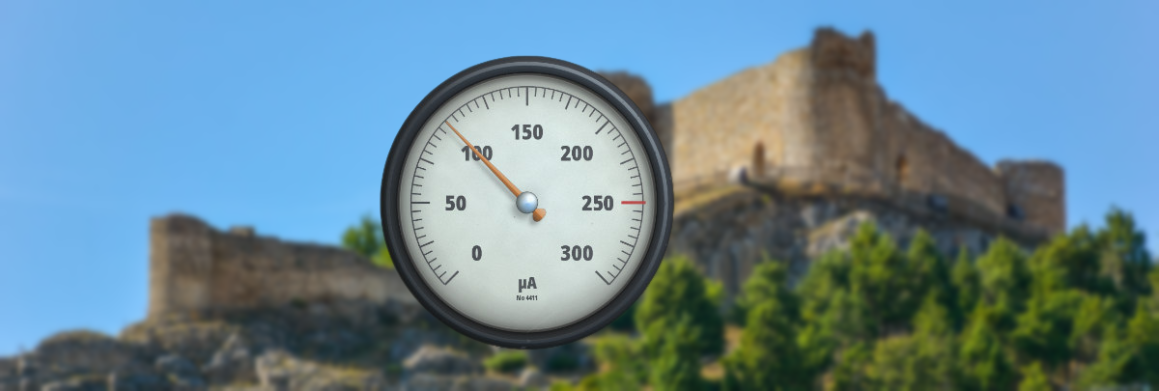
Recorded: 100 µA
